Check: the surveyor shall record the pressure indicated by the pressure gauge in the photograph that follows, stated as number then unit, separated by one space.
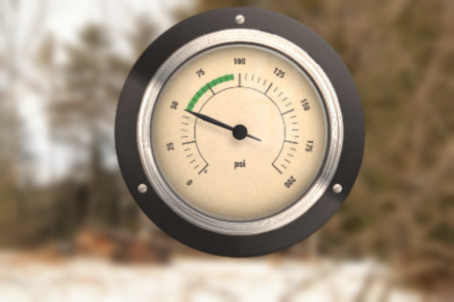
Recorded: 50 psi
